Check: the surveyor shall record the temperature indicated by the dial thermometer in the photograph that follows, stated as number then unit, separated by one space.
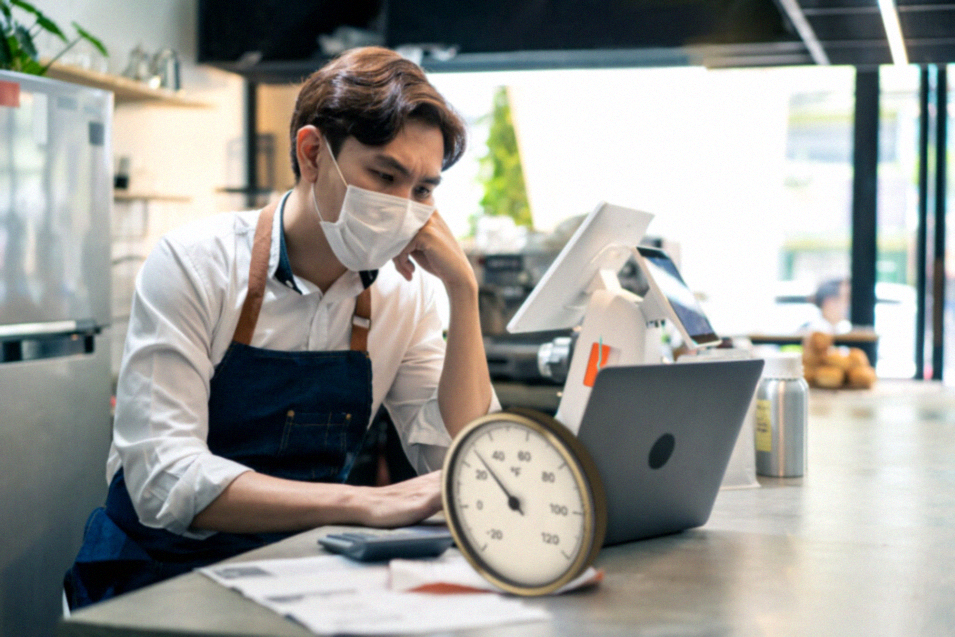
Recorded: 30 °F
